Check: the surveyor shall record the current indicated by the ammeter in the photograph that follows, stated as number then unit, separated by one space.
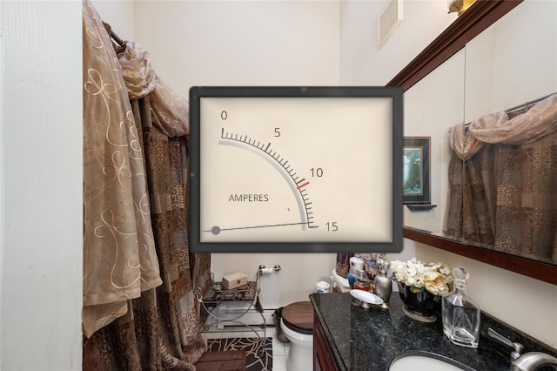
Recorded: 14.5 A
